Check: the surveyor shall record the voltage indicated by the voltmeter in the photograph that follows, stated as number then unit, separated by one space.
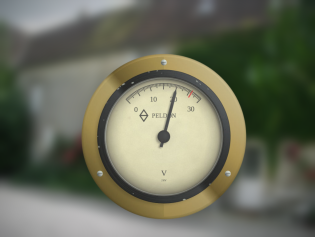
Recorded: 20 V
